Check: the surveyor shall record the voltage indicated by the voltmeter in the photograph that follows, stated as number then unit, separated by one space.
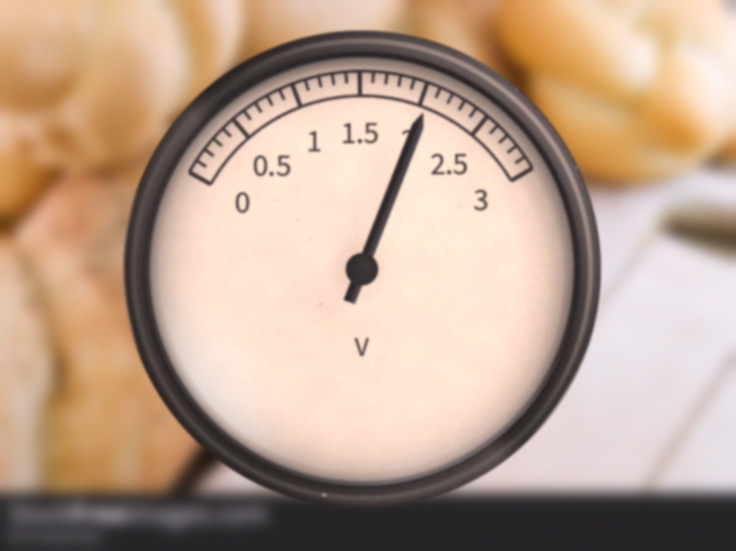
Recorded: 2.05 V
